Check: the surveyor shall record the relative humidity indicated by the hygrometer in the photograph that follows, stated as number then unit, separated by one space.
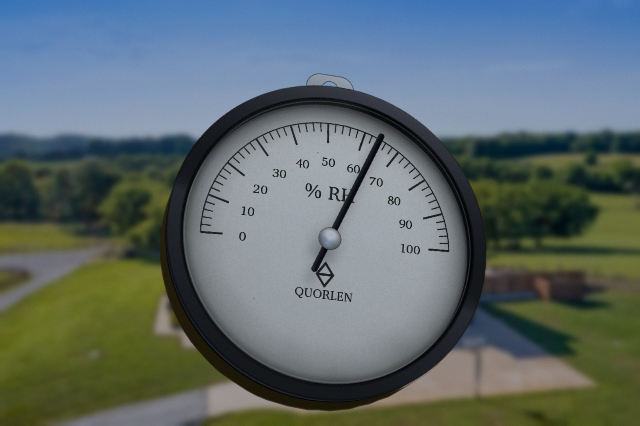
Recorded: 64 %
